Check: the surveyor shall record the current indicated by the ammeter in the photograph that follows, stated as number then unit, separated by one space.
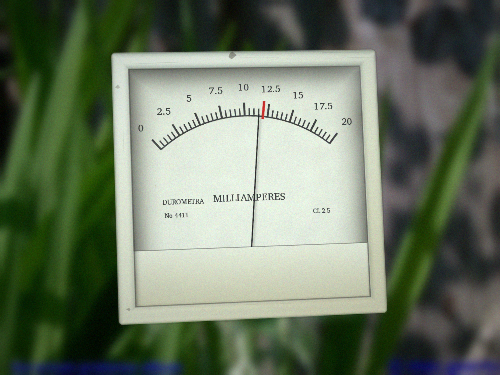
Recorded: 11.5 mA
